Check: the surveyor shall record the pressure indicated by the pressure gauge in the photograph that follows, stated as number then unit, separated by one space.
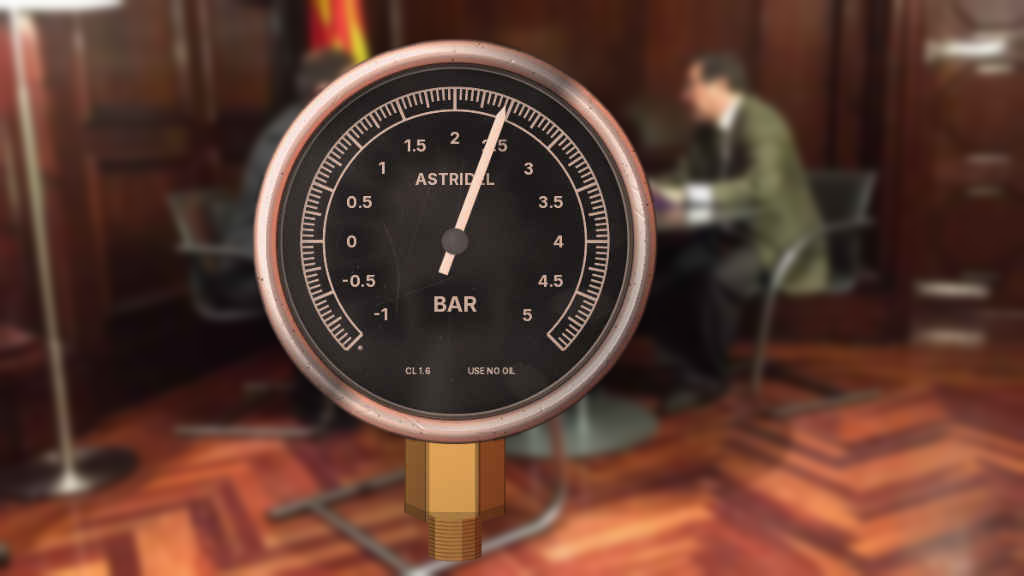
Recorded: 2.45 bar
